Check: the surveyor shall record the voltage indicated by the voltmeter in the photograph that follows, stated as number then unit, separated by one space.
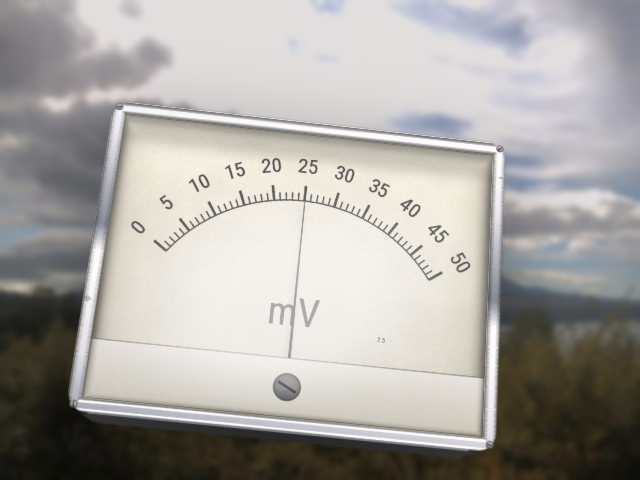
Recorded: 25 mV
